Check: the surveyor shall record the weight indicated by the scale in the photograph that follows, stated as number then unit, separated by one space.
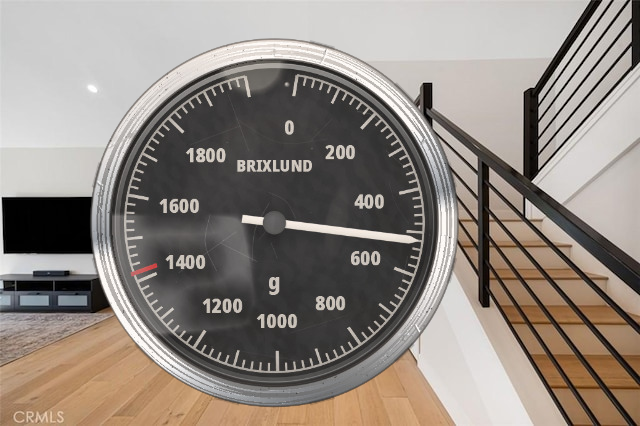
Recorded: 520 g
